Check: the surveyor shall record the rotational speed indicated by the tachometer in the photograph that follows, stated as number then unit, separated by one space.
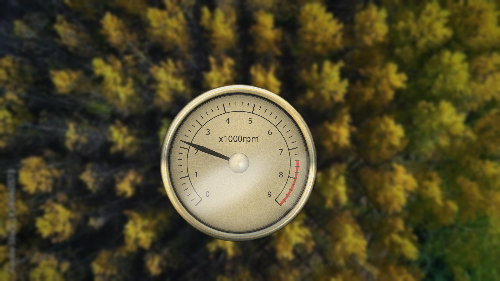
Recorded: 2200 rpm
